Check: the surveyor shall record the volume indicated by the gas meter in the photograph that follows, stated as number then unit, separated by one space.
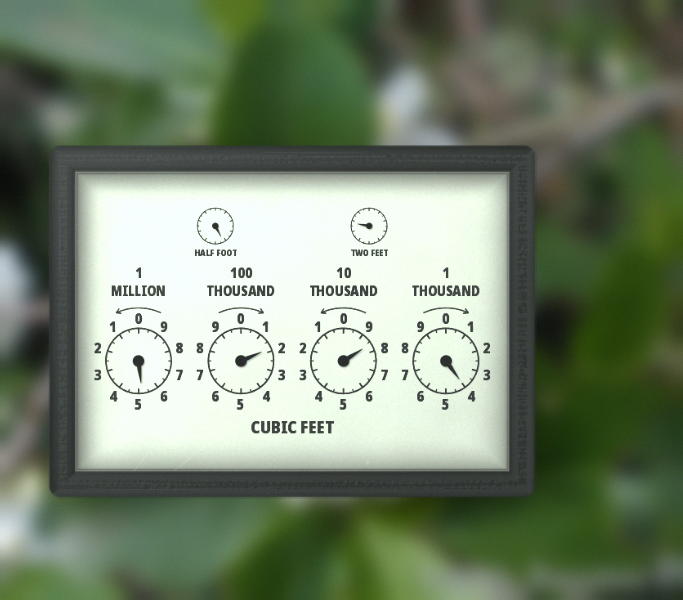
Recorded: 518400 ft³
